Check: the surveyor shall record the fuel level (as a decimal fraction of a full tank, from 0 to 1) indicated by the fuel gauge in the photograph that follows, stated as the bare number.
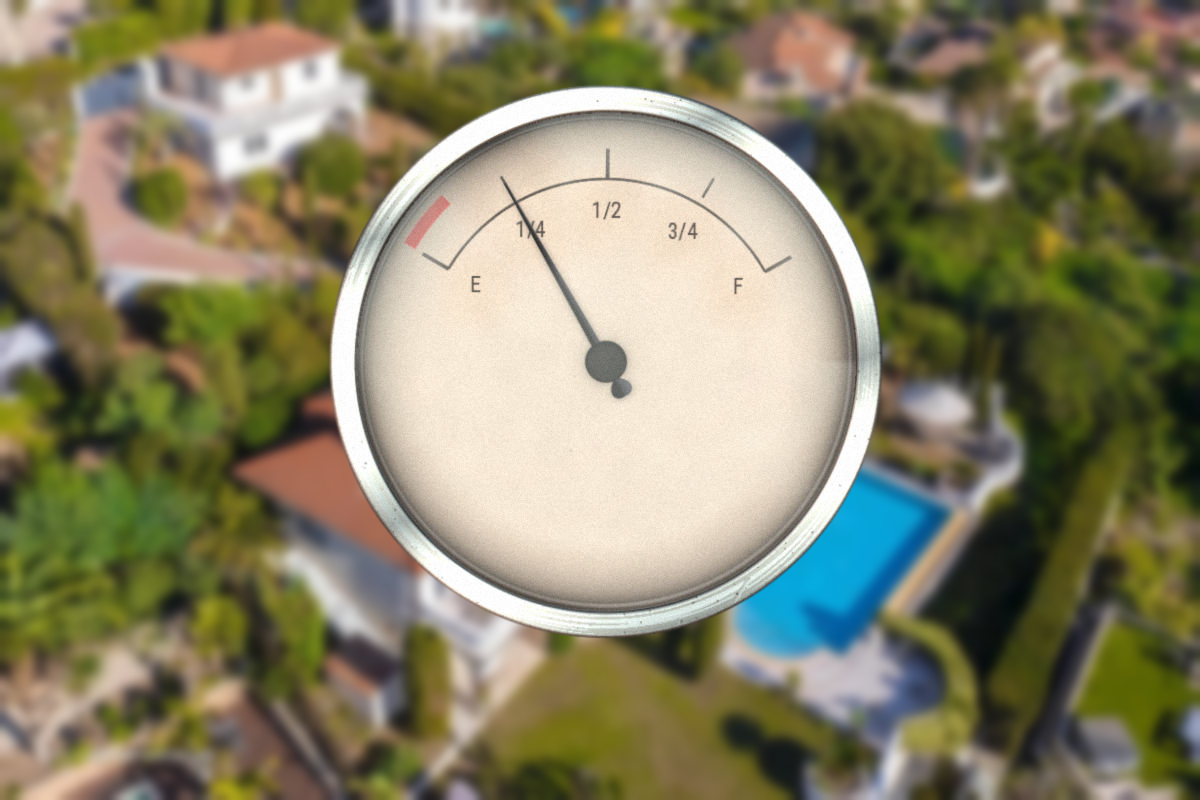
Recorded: 0.25
